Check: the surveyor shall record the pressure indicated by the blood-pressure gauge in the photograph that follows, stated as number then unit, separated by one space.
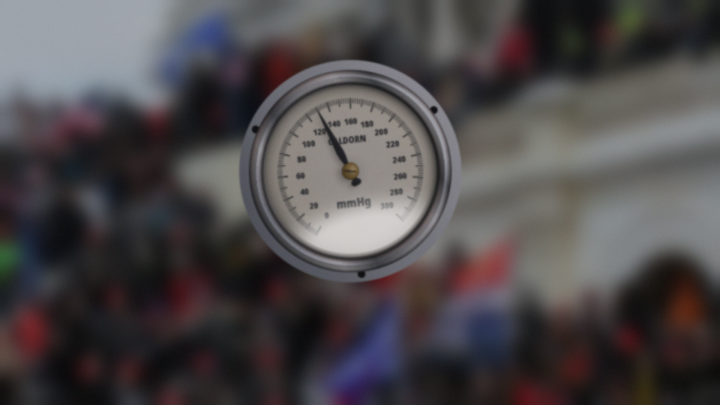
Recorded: 130 mmHg
